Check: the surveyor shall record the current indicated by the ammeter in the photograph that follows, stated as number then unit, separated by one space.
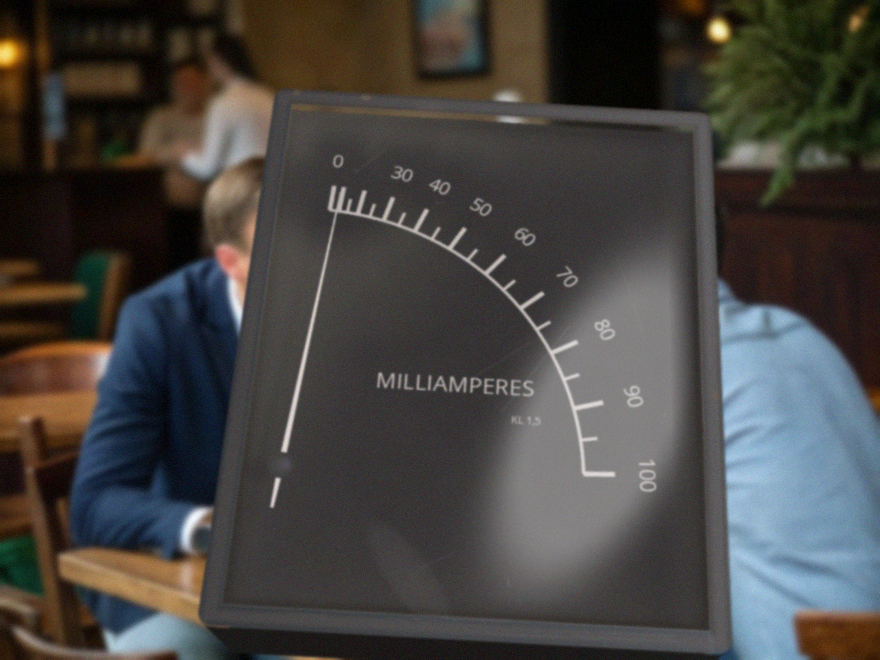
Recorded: 10 mA
